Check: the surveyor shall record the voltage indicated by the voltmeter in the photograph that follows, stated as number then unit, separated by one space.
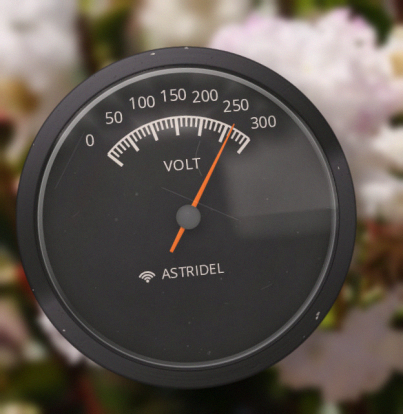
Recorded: 260 V
